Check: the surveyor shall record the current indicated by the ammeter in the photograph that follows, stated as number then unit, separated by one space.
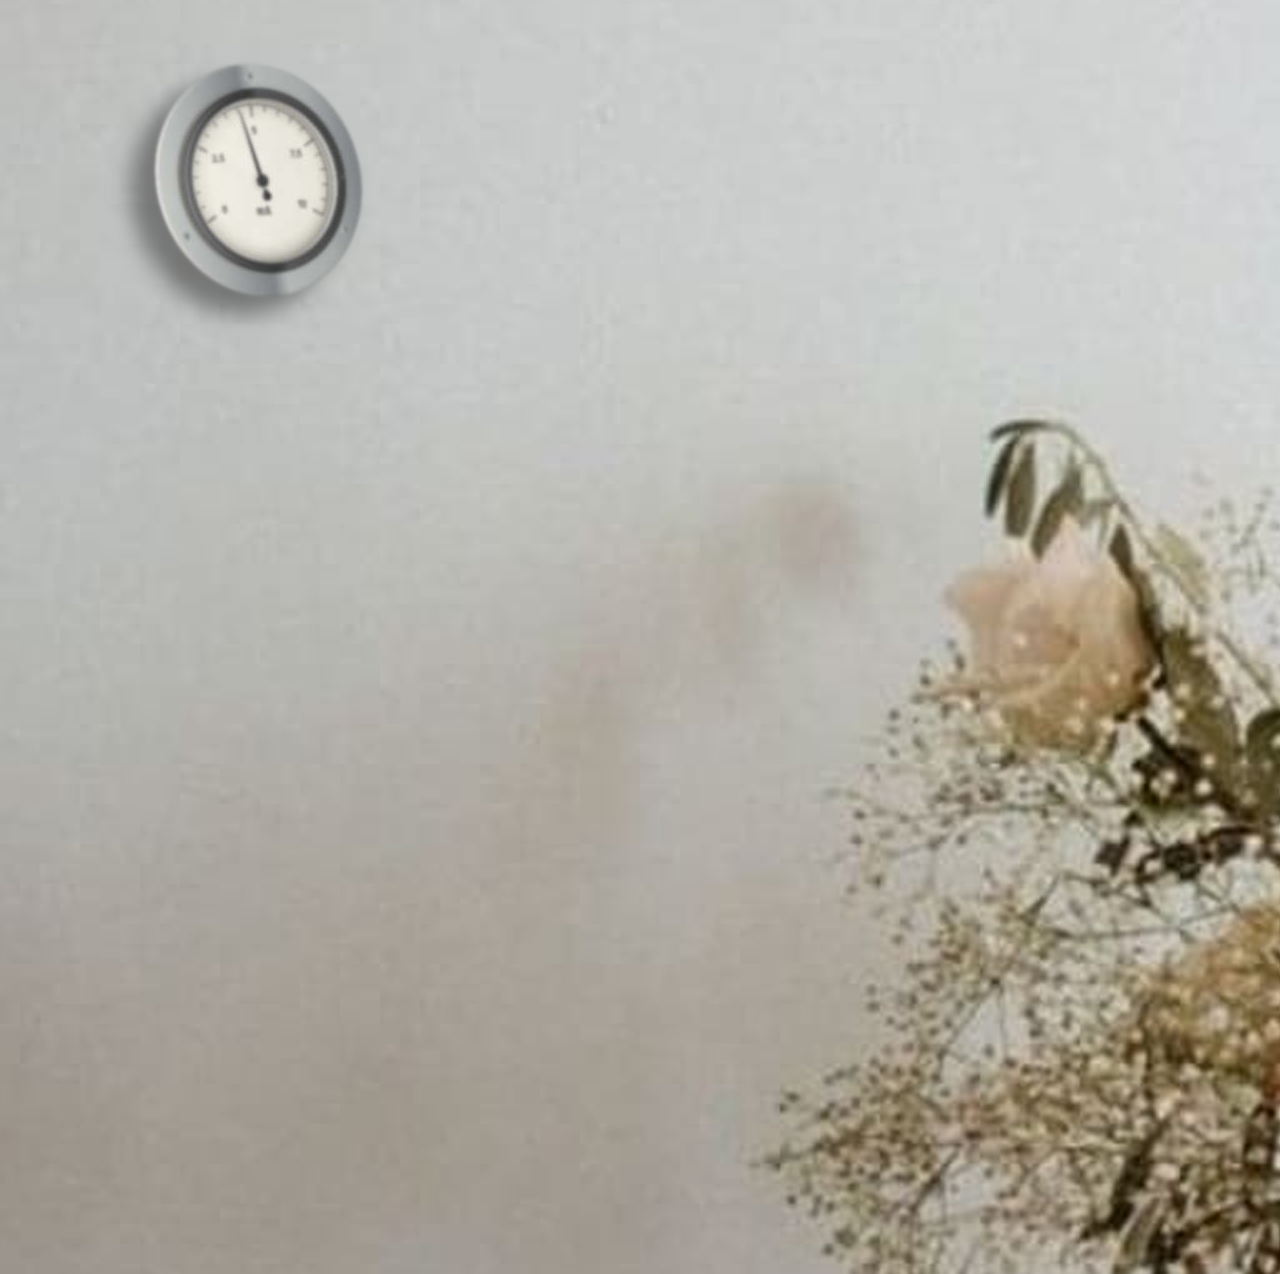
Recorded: 4.5 mA
